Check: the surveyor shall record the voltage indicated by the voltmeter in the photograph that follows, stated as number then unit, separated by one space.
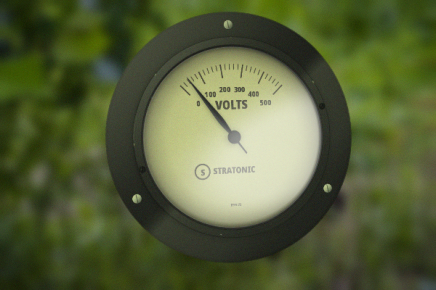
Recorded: 40 V
